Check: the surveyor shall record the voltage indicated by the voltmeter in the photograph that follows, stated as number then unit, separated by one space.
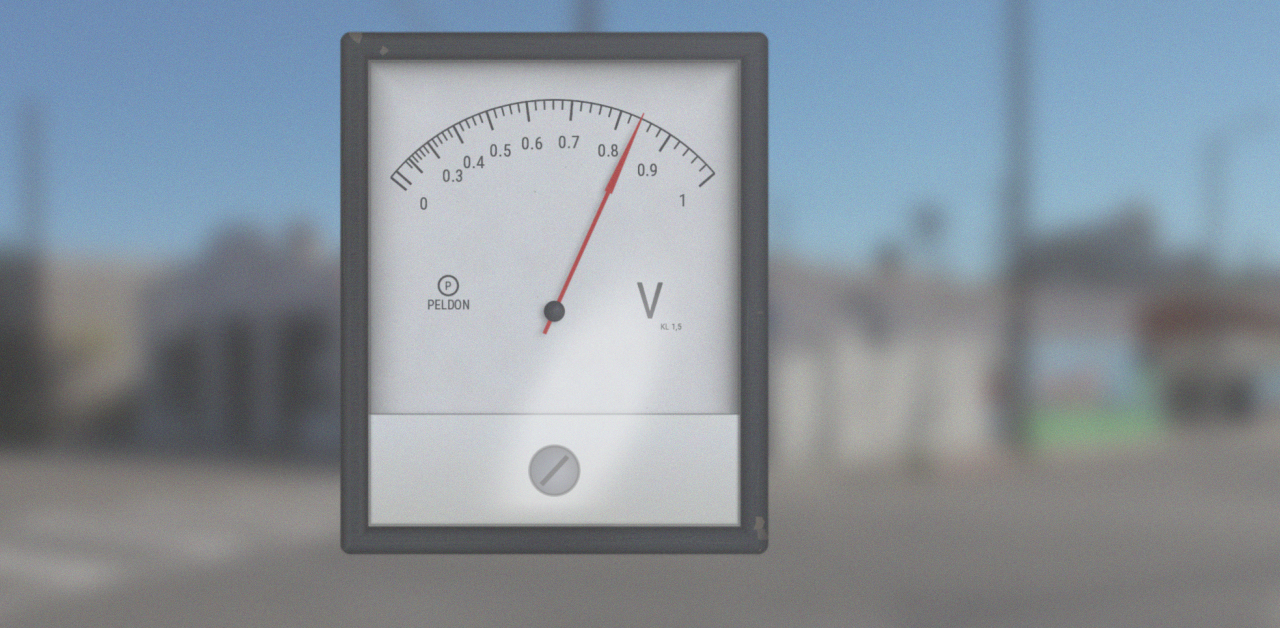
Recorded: 0.84 V
